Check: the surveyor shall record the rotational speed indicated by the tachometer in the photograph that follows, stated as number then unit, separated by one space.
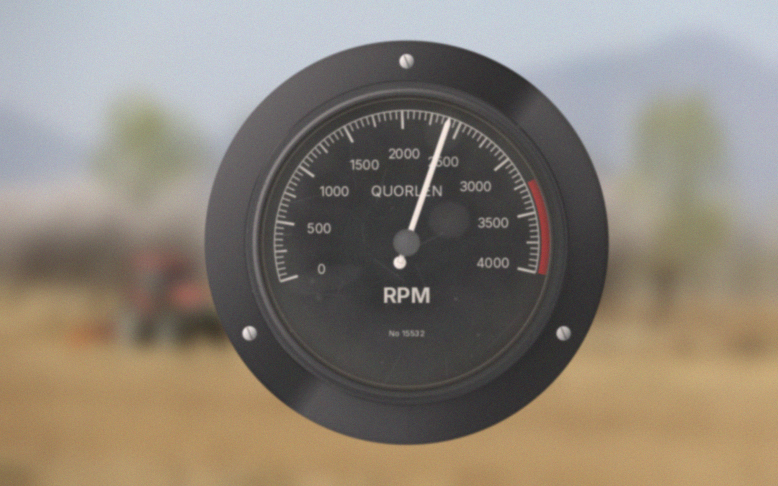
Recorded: 2400 rpm
